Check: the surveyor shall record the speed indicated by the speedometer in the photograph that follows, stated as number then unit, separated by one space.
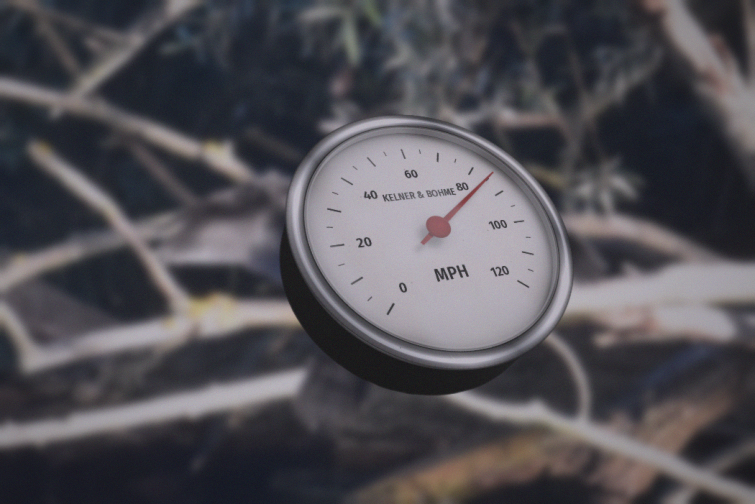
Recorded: 85 mph
